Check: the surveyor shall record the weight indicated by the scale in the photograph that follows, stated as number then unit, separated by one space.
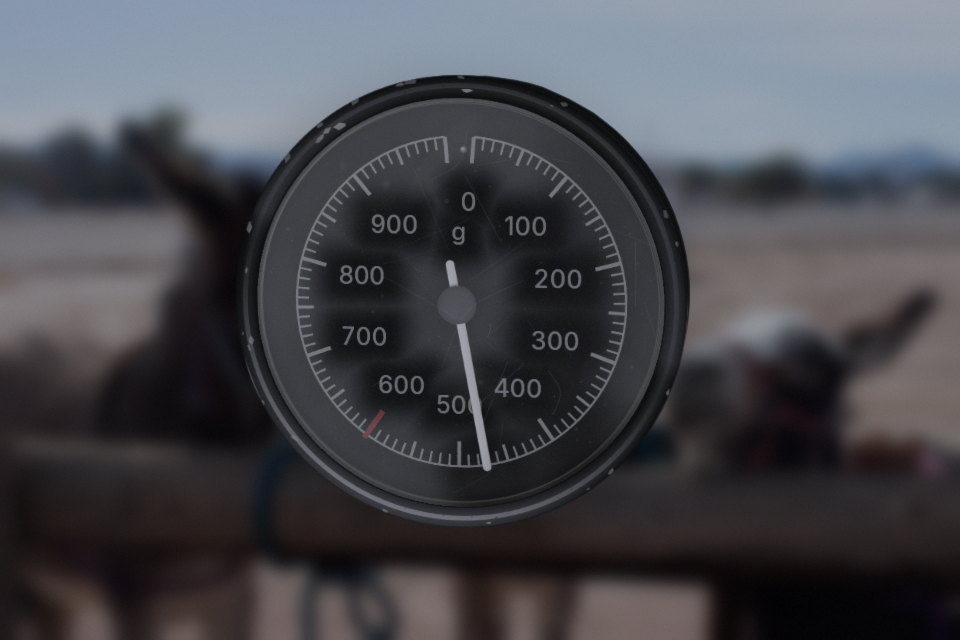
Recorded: 470 g
